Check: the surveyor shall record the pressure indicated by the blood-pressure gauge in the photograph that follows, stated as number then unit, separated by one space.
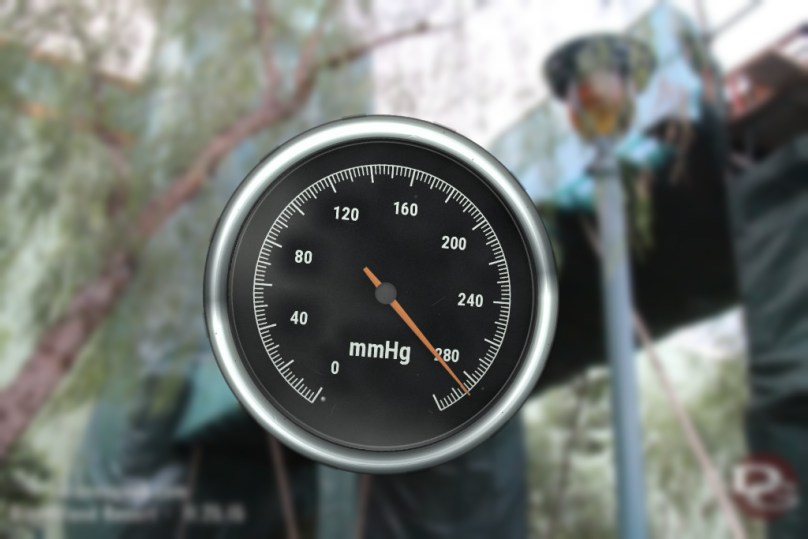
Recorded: 286 mmHg
